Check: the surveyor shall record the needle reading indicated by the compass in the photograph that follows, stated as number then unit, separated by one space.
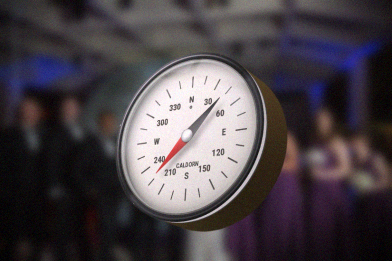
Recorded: 225 °
